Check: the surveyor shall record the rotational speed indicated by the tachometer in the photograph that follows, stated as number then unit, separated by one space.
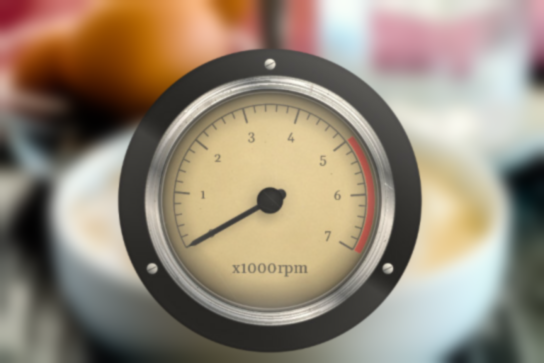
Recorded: 0 rpm
